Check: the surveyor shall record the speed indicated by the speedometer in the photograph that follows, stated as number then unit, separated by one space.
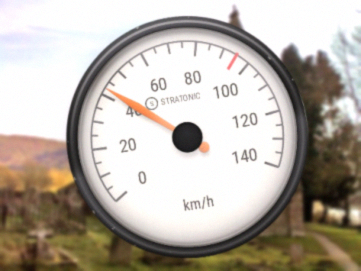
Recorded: 42.5 km/h
